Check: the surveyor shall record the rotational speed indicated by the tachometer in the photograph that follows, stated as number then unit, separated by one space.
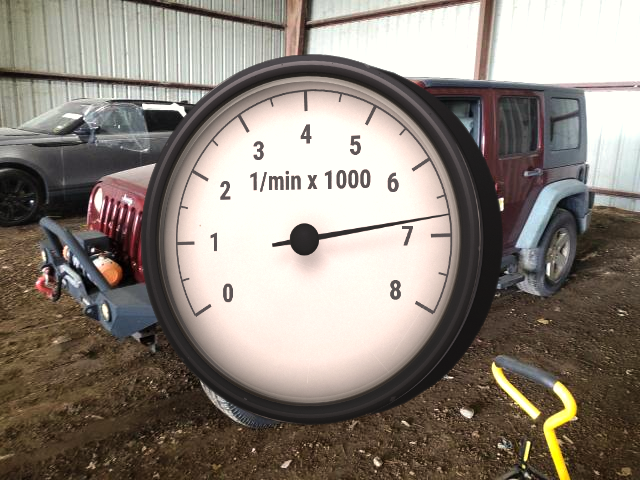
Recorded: 6750 rpm
